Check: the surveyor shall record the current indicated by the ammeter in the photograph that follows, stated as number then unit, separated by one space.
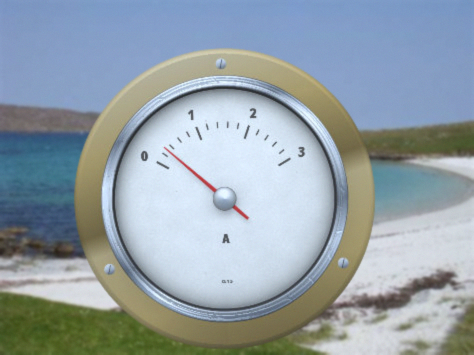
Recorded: 0.3 A
